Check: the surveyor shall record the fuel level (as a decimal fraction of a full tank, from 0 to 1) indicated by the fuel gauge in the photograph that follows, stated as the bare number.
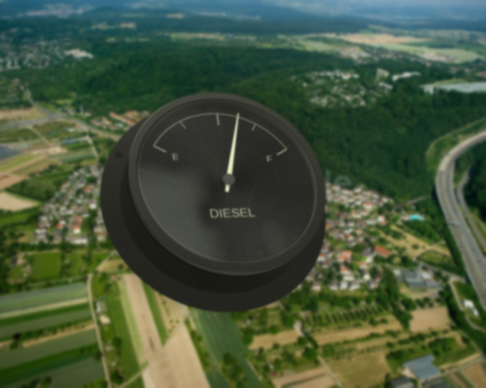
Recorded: 0.625
